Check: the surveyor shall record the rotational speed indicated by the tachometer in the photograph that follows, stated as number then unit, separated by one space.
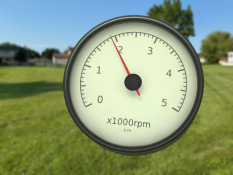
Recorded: 1900 rpm
